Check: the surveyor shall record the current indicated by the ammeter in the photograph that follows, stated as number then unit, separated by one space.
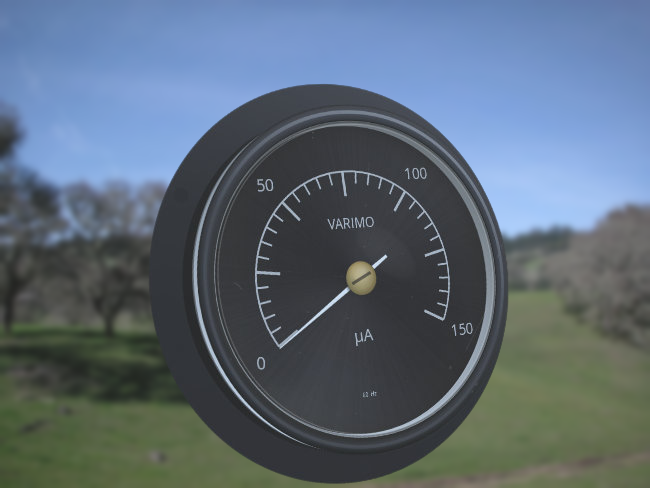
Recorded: 0 µA
